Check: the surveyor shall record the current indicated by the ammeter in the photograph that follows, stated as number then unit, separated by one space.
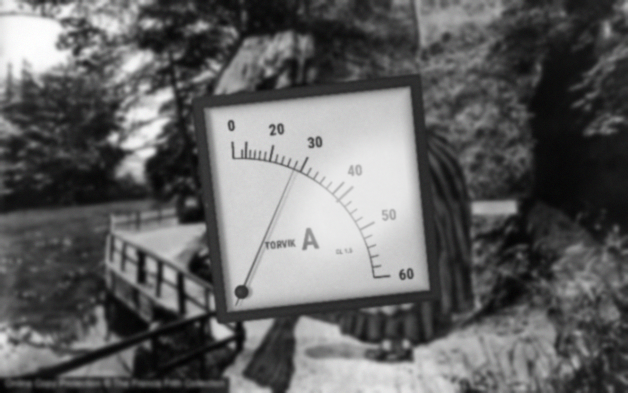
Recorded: 28 A
